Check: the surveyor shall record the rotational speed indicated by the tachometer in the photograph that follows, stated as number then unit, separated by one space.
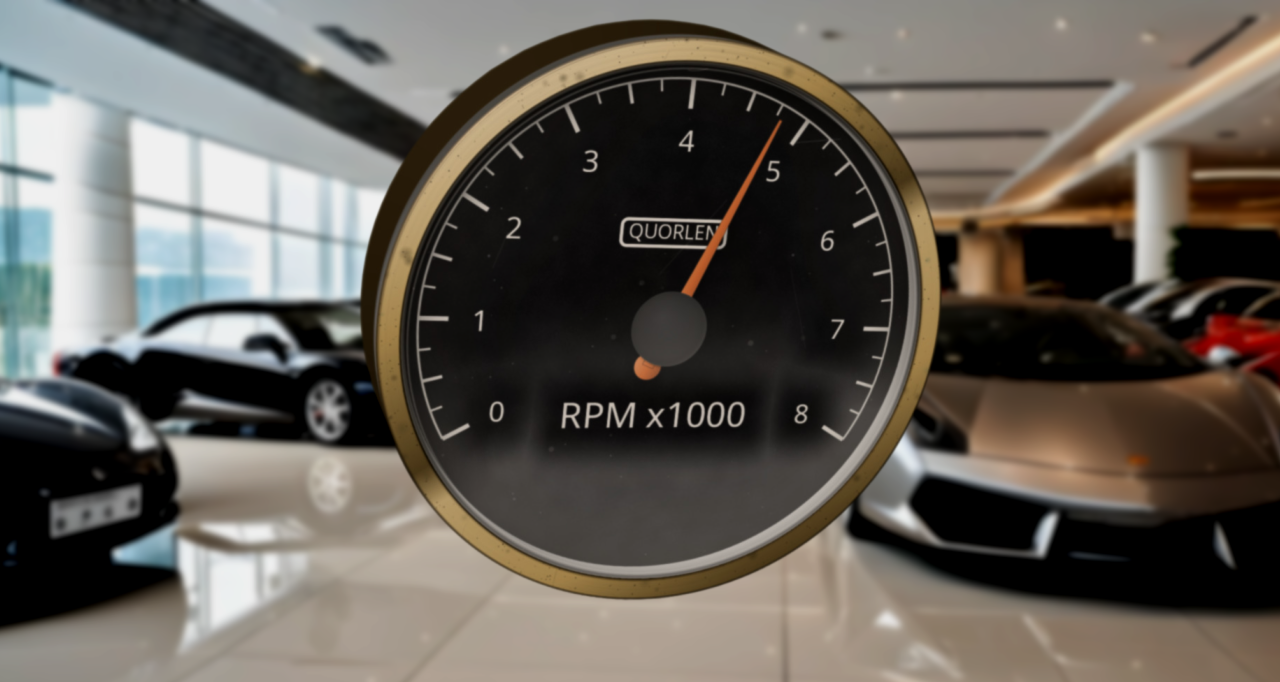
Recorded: 4750 rpm
